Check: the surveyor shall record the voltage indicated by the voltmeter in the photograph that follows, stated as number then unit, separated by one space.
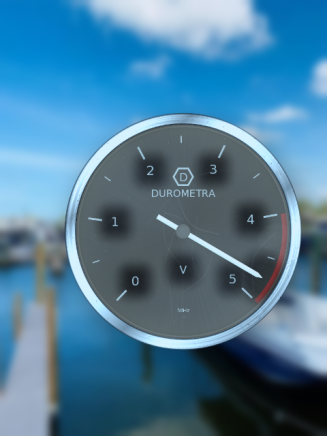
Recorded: 4.75 V
